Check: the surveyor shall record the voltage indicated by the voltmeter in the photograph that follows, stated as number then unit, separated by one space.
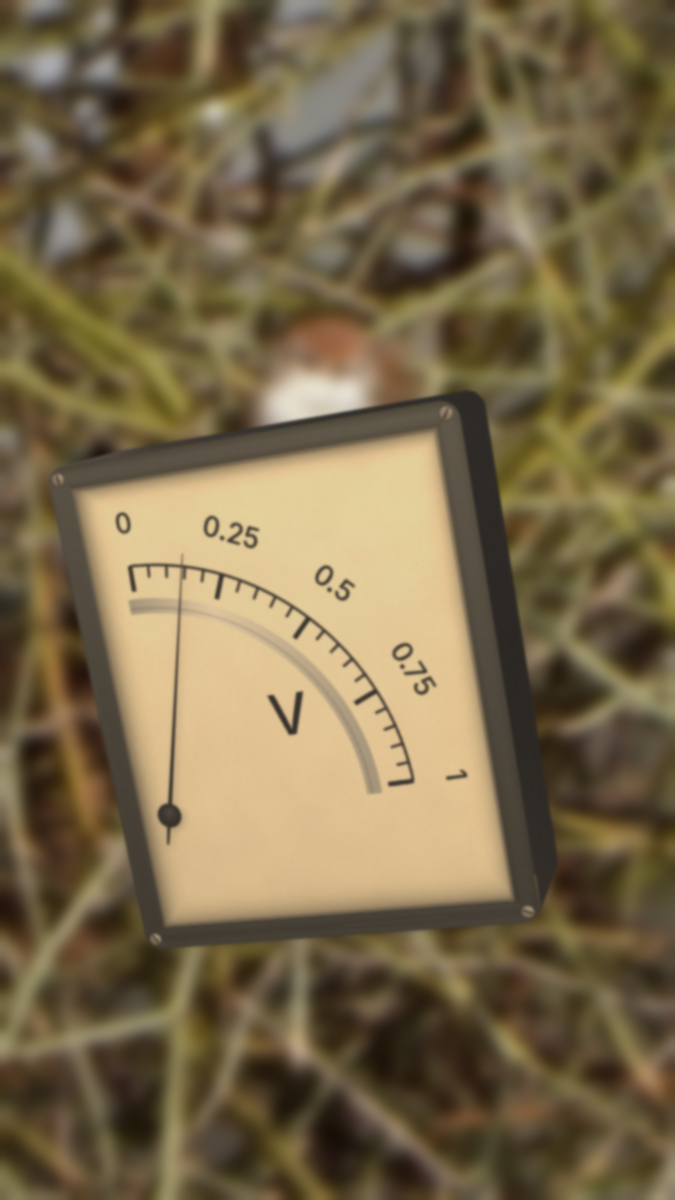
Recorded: 0.15 V
